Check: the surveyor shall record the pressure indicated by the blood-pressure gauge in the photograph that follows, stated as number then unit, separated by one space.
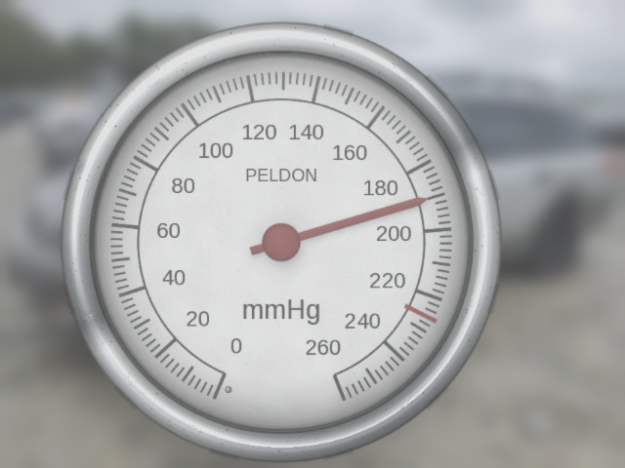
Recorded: 190 mmHg
